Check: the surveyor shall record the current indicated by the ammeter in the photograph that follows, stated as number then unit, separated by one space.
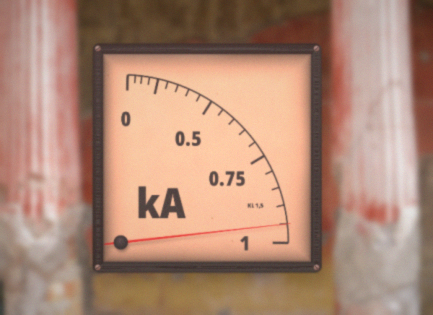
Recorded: 0.95 kA
